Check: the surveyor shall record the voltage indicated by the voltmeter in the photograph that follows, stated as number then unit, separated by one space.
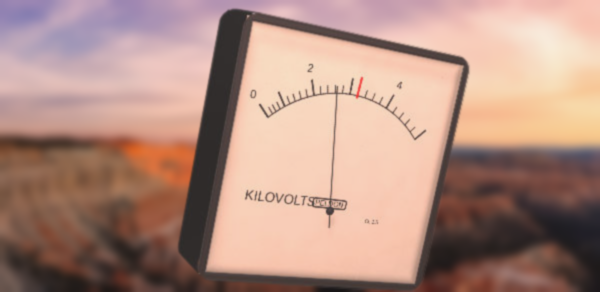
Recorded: 2.6 kV
